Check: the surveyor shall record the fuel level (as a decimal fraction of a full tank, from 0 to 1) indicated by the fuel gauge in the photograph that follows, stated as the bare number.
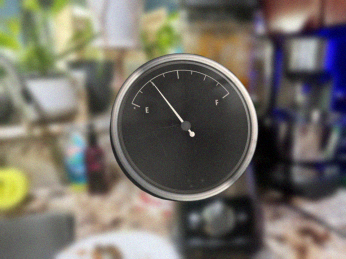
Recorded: 0.25
